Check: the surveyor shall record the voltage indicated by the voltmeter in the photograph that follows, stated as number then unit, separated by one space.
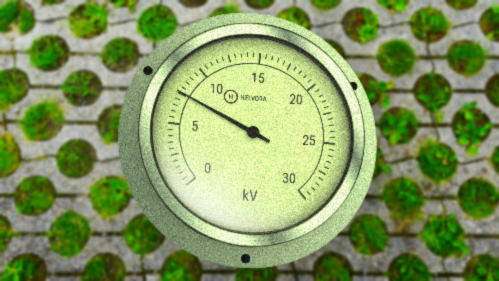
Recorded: 7.5 kV
